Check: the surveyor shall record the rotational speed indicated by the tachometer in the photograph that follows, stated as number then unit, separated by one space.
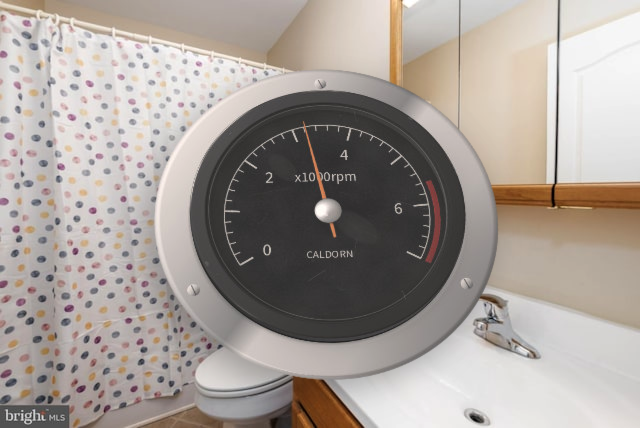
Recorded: 3200 rpm
